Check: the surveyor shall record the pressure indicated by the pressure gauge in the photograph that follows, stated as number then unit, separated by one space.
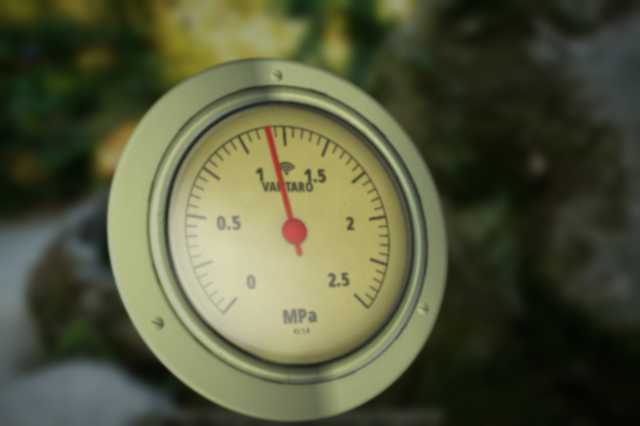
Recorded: 1.15 MPa
